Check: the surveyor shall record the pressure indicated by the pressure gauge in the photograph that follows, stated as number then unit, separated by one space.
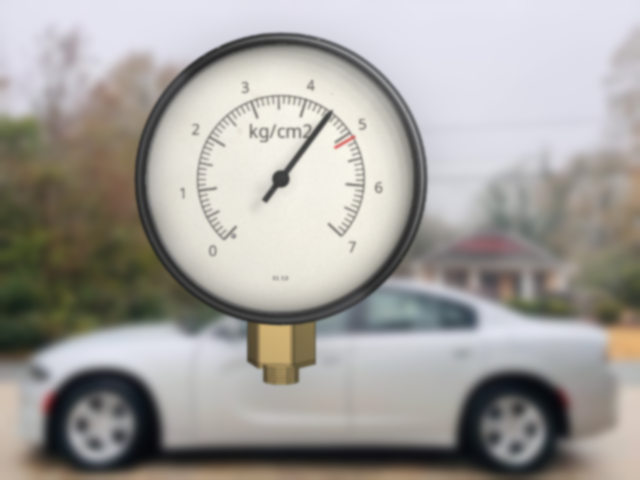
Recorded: 4.5 kg/cm²
